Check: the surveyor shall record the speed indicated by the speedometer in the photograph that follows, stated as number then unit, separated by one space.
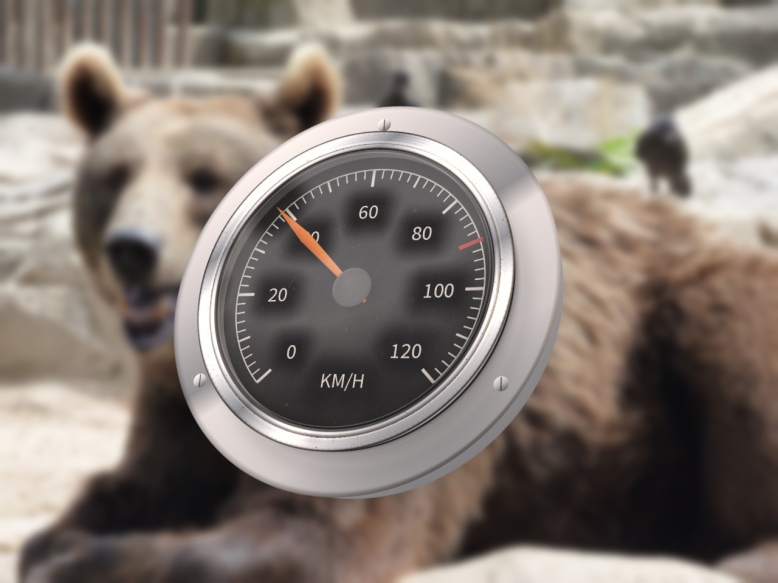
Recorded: 39 km/h
